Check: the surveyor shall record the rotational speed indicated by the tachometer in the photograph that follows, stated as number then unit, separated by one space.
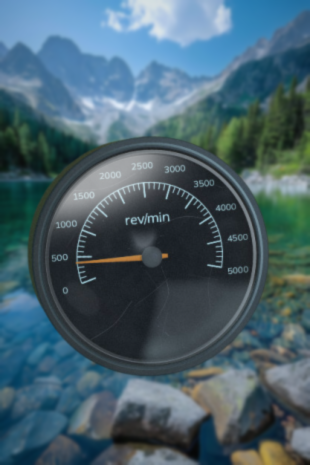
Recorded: 400 rpm
